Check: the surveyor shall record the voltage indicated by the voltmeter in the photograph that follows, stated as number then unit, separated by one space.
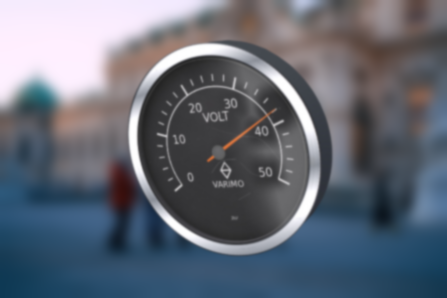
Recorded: 38 V
